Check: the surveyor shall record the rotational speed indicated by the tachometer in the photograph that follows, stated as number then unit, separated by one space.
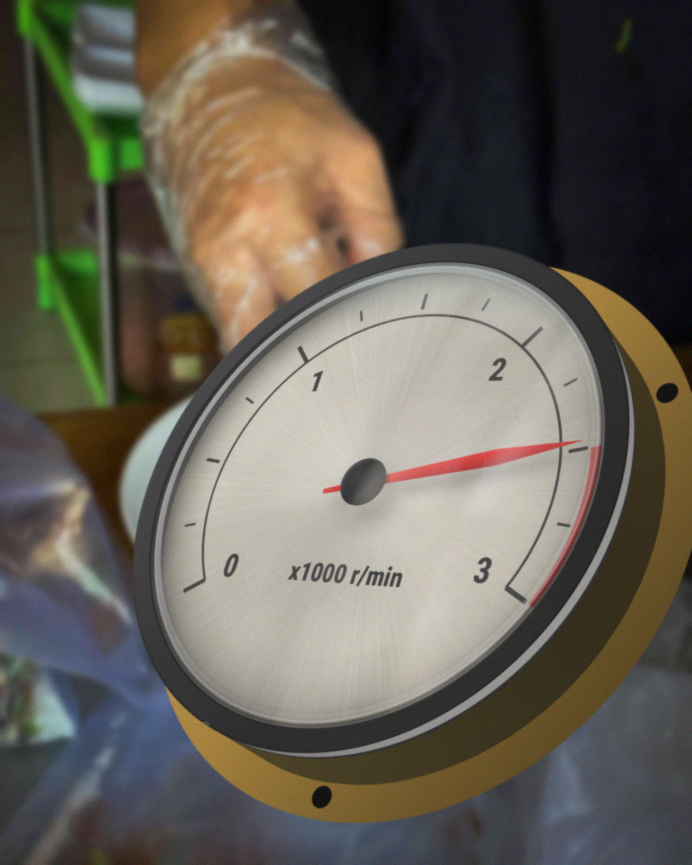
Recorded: 2500 rpm
